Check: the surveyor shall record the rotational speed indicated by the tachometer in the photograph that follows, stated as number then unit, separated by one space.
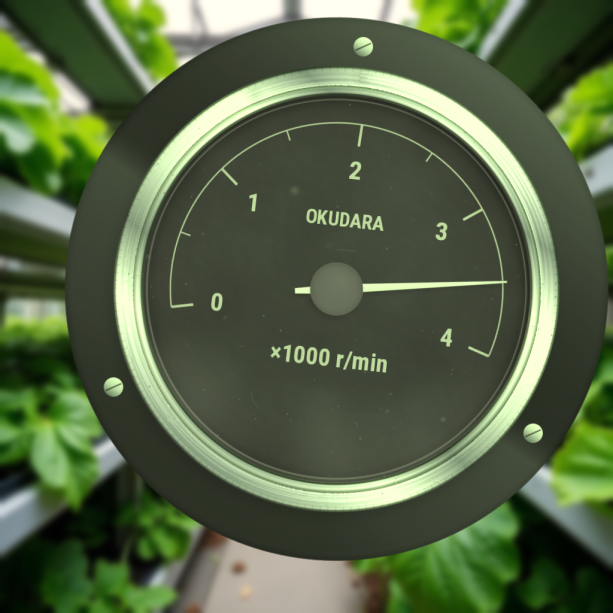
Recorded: 3500 rpm
